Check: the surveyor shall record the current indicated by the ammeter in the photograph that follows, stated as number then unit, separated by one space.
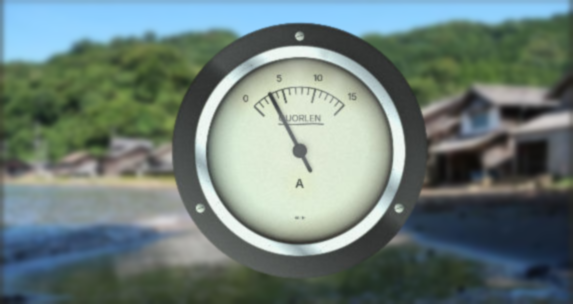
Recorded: 3 A
